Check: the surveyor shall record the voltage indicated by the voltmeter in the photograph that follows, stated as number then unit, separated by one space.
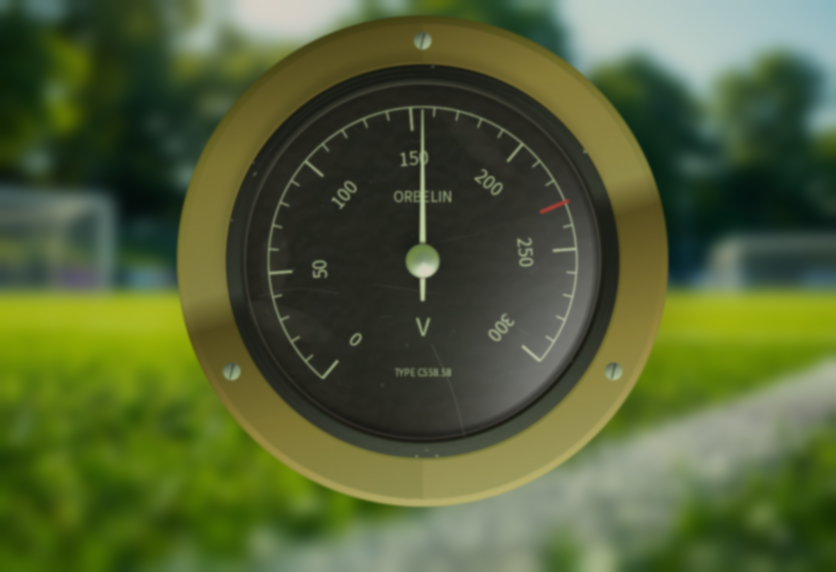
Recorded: 155 V
